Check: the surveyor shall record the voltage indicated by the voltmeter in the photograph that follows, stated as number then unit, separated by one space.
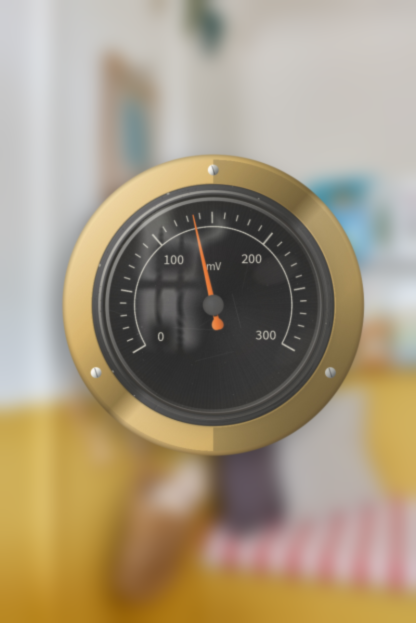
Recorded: 135 mV
